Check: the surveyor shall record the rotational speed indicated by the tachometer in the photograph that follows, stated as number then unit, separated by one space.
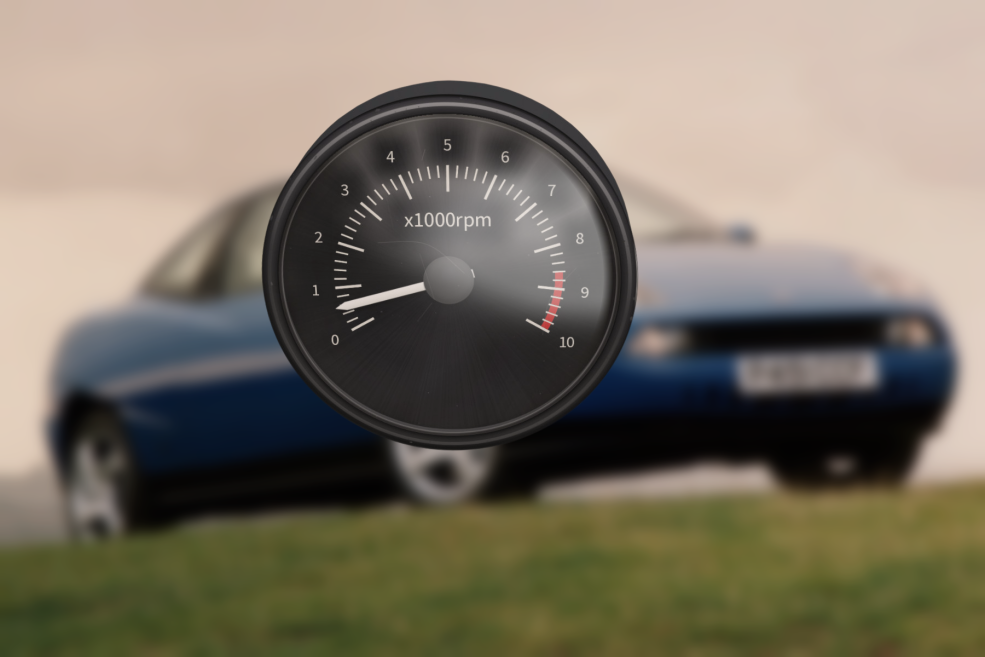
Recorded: 600 rpm
